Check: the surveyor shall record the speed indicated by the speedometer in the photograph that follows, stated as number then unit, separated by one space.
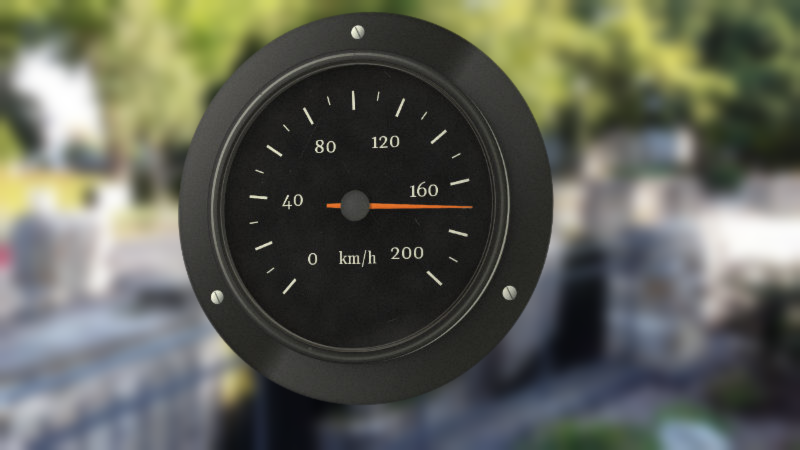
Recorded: 170 km/h
